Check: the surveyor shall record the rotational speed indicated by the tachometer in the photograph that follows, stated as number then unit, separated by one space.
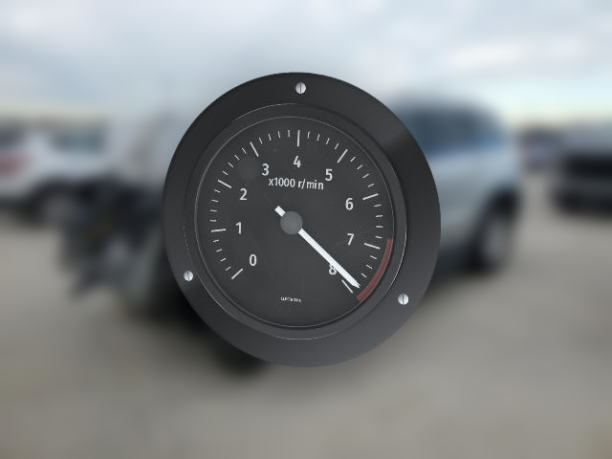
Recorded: 7800 rpm
